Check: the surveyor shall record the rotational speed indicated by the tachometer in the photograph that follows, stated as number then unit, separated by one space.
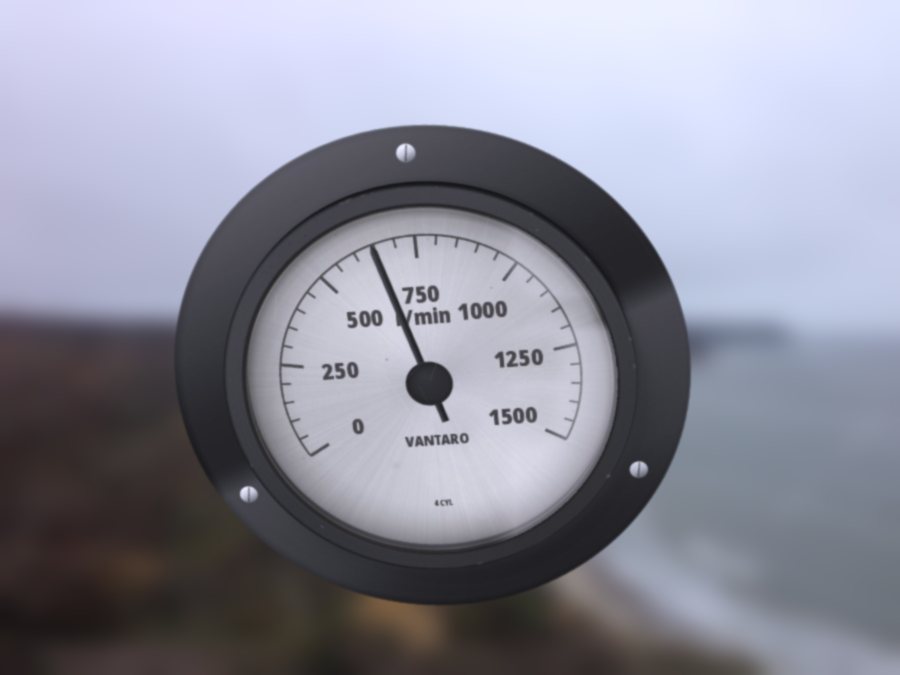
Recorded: 650 rpm
